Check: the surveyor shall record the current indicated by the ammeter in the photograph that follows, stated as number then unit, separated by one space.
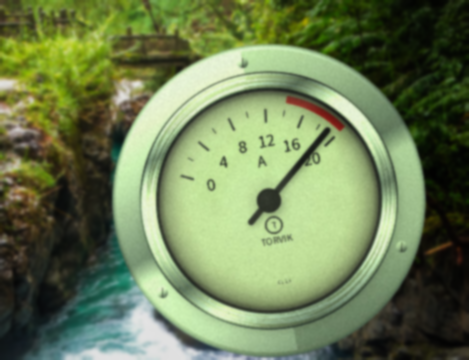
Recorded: 19 A
